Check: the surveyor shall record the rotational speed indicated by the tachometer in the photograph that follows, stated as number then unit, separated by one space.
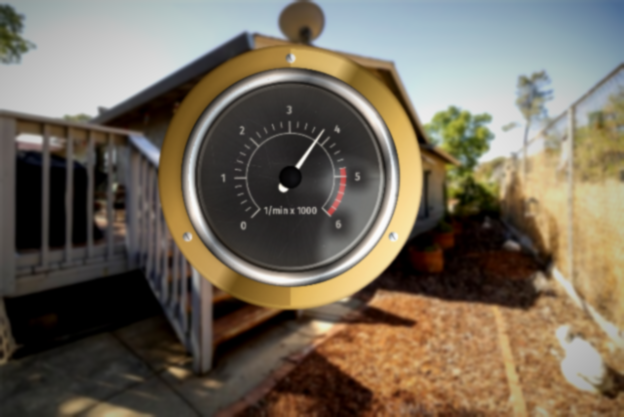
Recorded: 3800 rpm
